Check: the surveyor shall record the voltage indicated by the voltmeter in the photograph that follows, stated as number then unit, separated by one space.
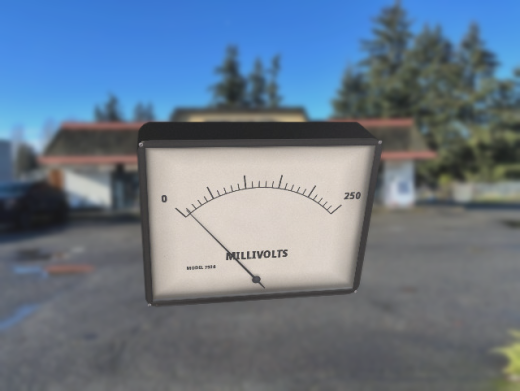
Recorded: 10 mV
